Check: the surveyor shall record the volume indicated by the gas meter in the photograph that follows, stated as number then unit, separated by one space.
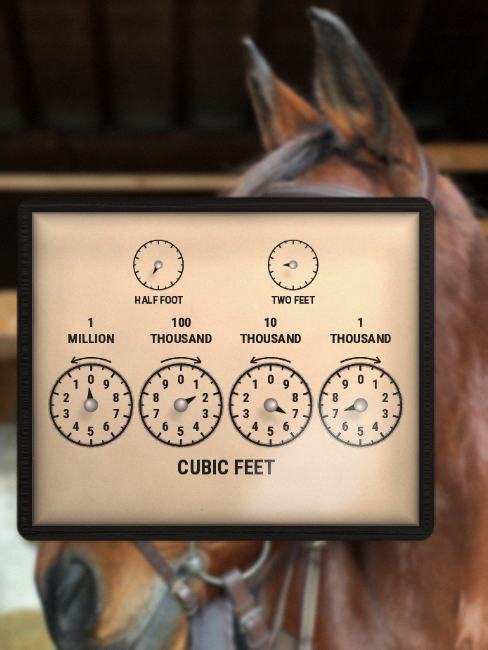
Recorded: 16700 ft³
